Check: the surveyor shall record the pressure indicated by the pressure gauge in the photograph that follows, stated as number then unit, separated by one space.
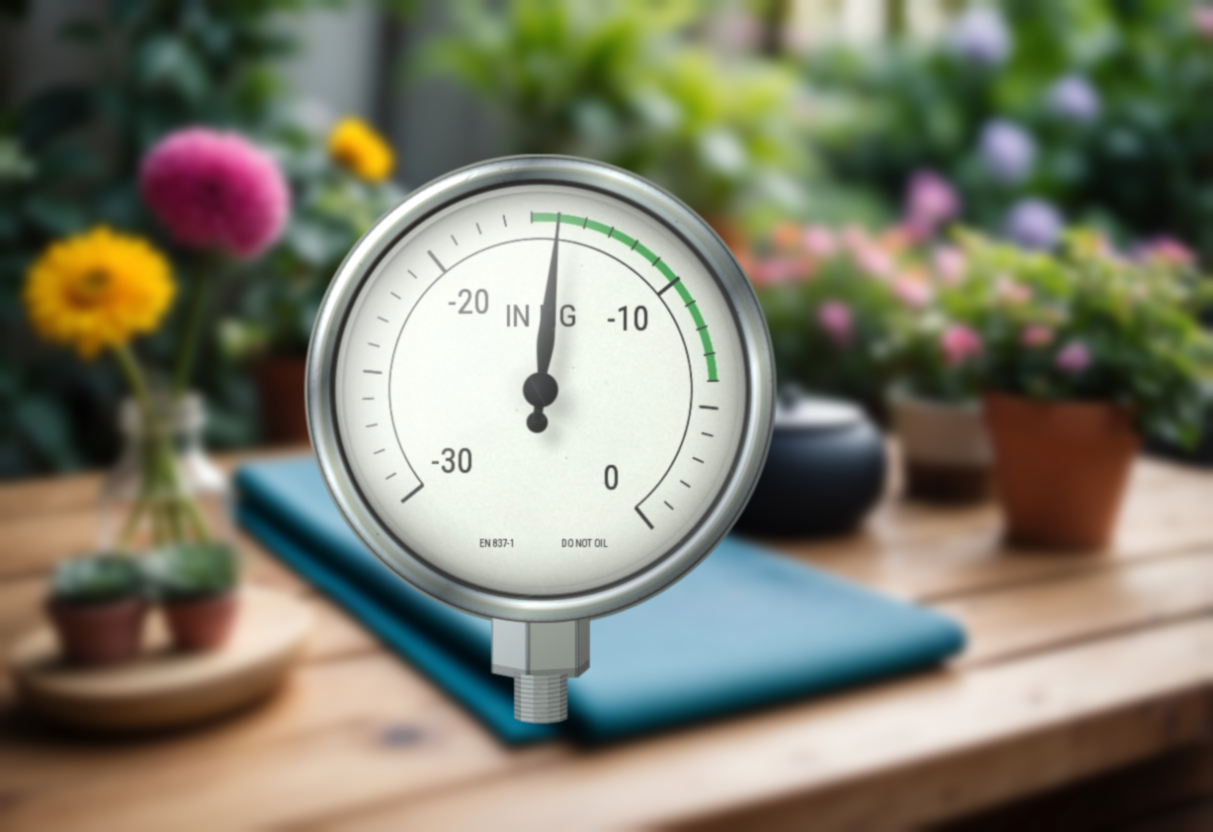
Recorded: -15 inHg
